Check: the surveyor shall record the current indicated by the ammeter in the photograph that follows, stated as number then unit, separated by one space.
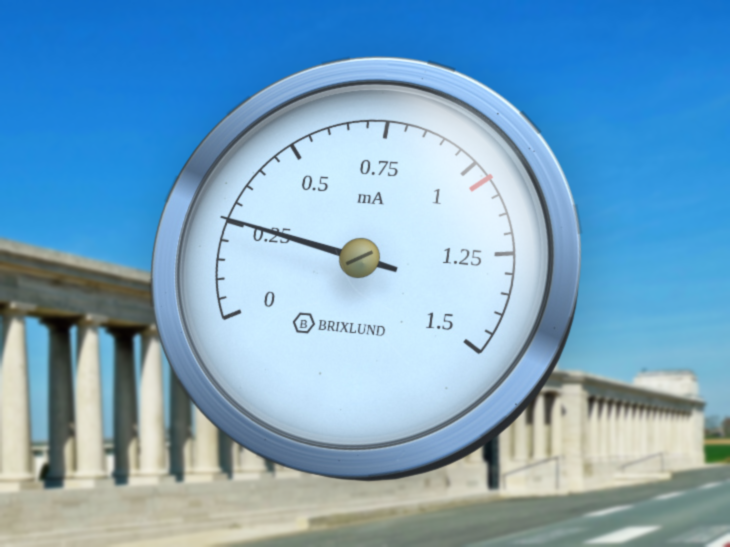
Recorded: 0.25 mA
